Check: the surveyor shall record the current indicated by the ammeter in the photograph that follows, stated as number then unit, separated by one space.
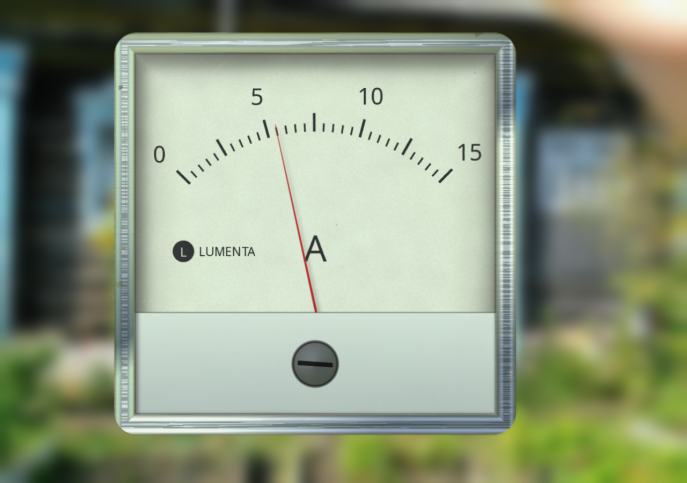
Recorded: 5.5 A
